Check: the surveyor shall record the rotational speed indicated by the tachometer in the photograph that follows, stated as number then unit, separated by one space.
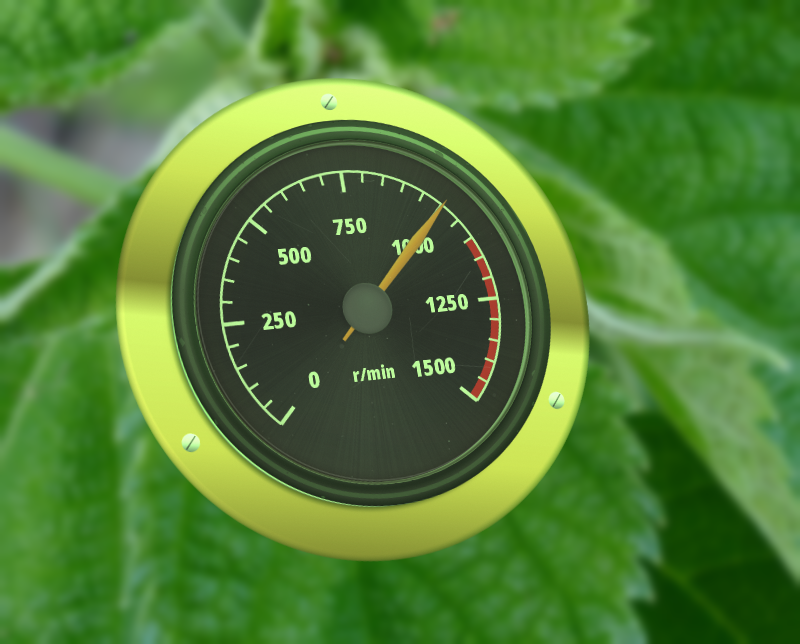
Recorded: 1000 rpm
